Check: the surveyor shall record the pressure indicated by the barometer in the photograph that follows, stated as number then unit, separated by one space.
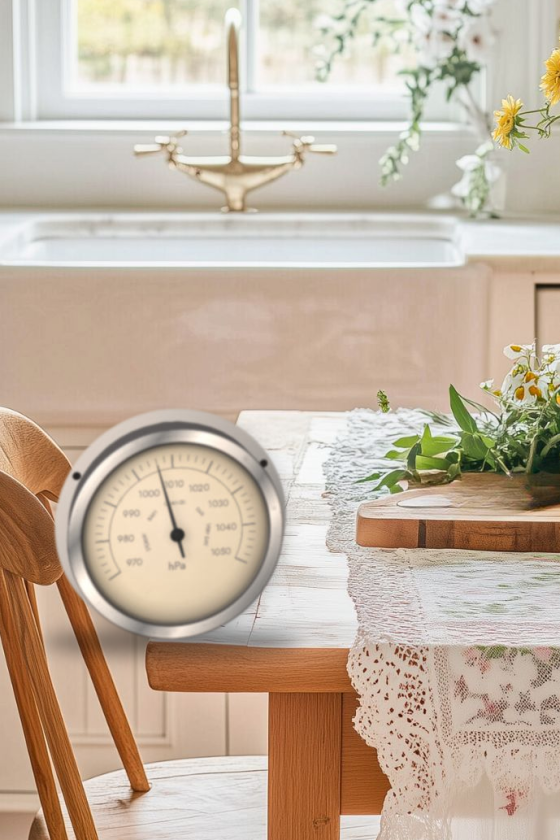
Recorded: 1006 hPa
